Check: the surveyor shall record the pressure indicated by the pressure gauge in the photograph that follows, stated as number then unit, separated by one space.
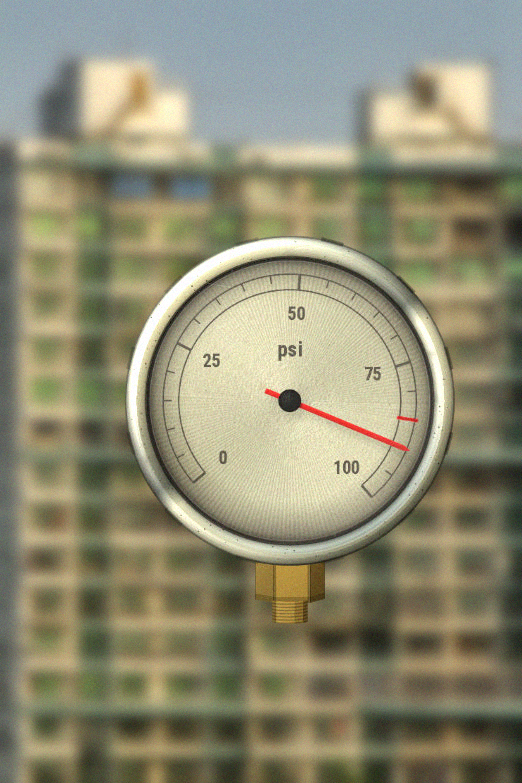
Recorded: 90 psi
